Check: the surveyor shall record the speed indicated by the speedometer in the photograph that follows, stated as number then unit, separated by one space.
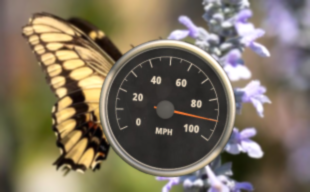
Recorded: 90 mph
